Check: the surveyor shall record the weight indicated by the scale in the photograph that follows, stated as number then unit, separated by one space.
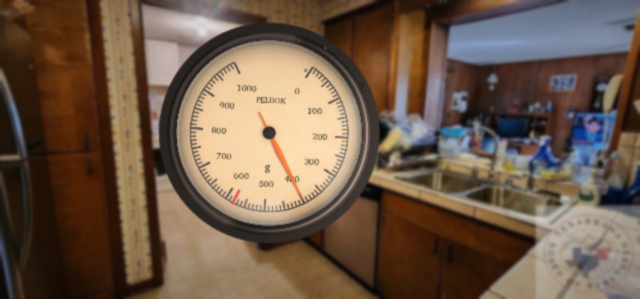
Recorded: 400 g
